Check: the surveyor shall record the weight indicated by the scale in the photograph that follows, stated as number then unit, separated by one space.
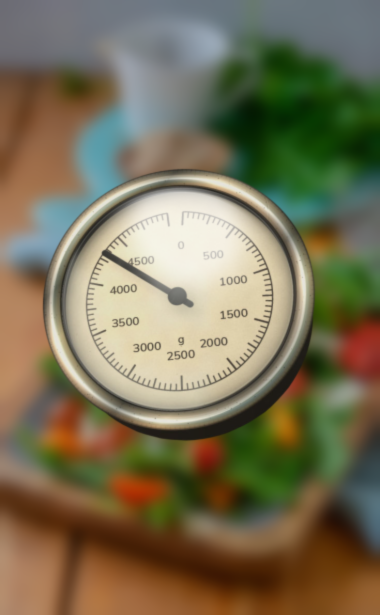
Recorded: 4300 g
